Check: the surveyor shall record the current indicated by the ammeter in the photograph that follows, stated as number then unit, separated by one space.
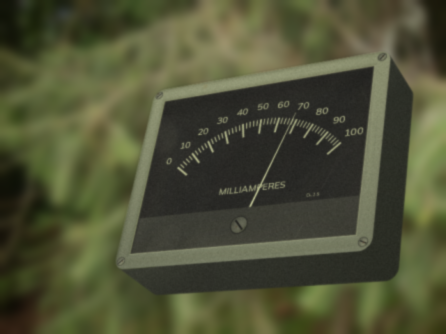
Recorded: 70 mA
